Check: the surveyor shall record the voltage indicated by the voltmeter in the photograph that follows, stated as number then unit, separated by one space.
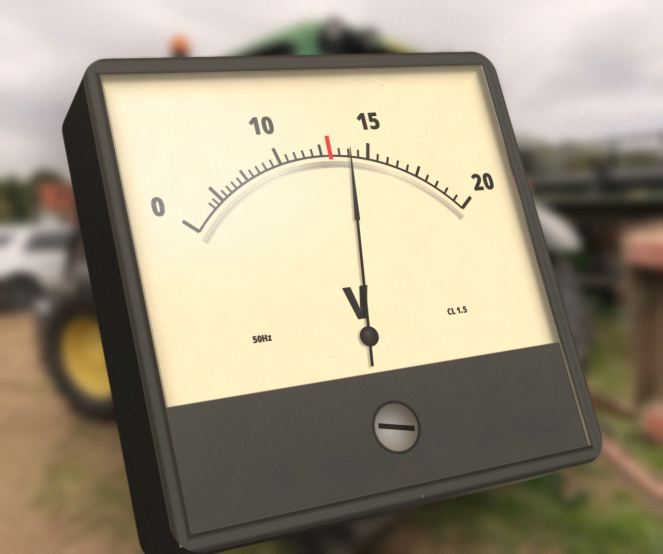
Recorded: 14 V
